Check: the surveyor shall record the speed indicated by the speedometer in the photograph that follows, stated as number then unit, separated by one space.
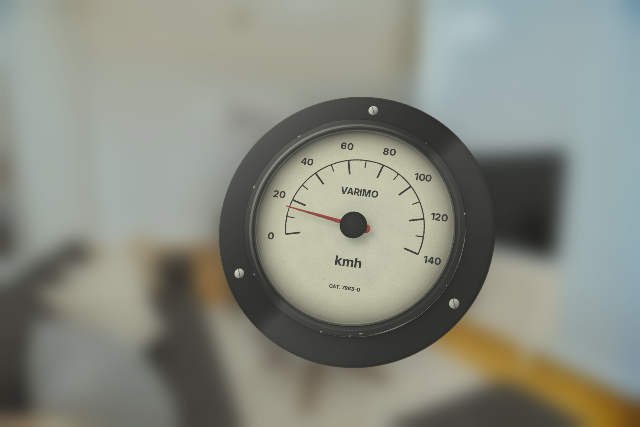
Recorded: 15 km/h
